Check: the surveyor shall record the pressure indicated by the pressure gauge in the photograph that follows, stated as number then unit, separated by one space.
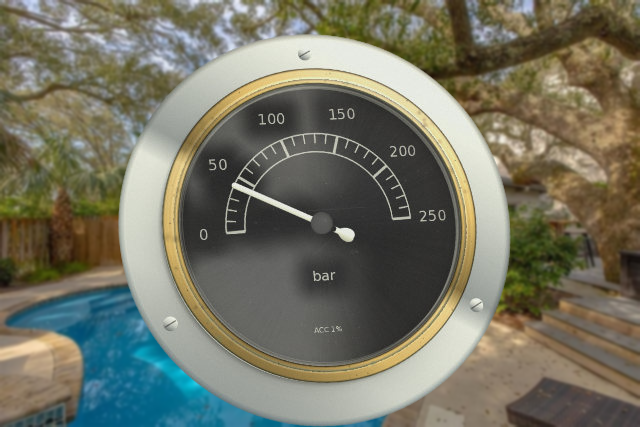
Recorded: 40 bar
